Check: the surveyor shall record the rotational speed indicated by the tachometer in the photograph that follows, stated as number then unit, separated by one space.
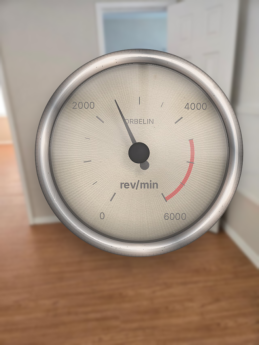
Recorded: 2500 rpm
